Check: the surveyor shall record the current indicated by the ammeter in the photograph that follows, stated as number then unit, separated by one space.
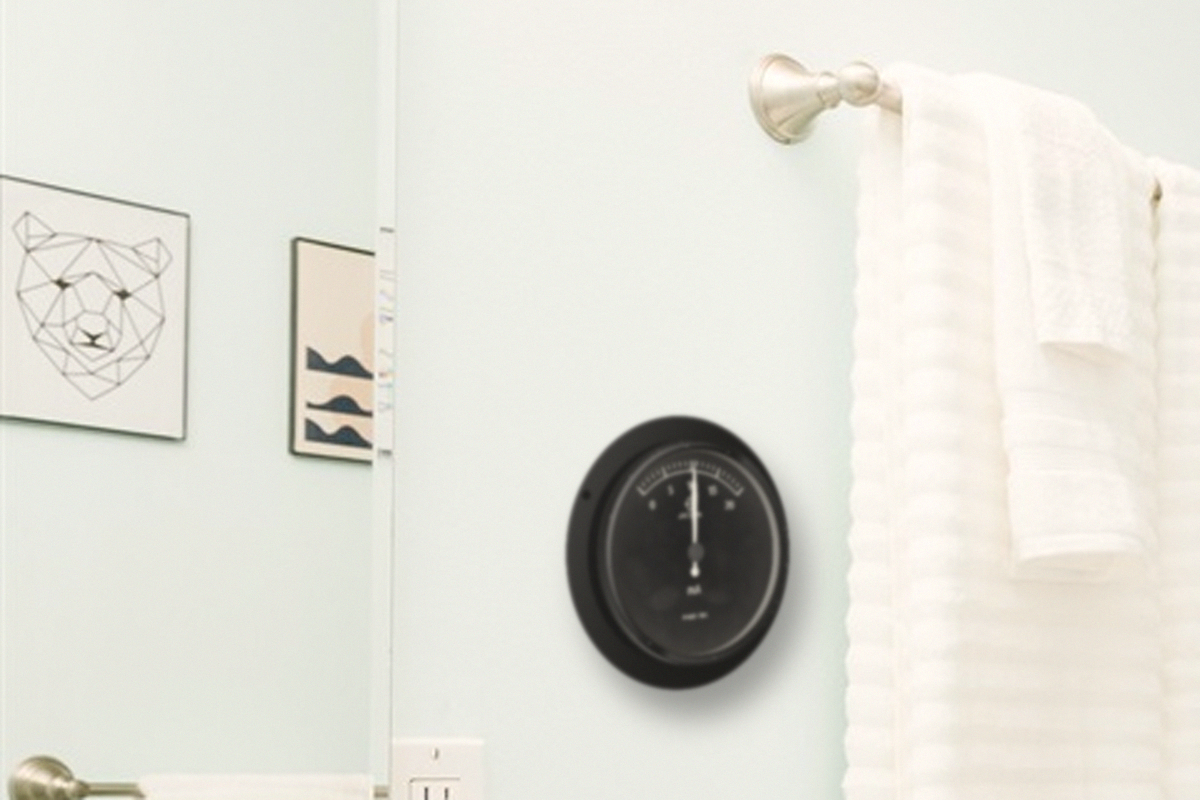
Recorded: 10 mA
